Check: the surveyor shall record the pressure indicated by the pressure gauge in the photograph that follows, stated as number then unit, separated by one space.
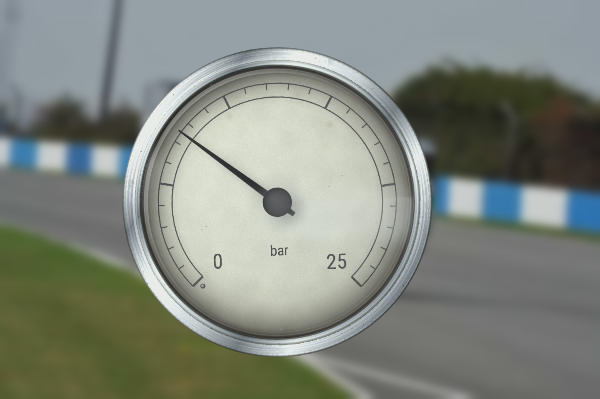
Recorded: 7.5 bar
